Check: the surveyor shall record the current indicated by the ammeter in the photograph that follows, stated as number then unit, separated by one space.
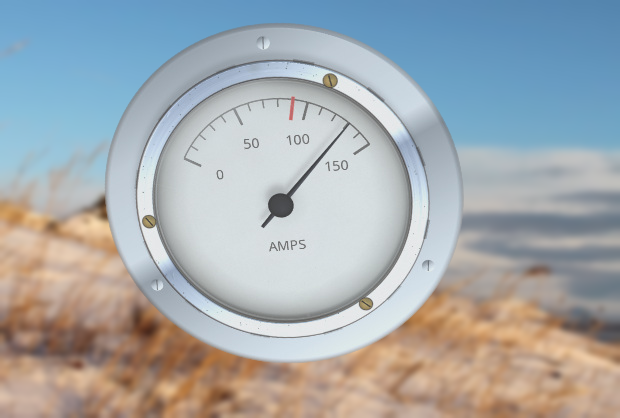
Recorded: 130 A
